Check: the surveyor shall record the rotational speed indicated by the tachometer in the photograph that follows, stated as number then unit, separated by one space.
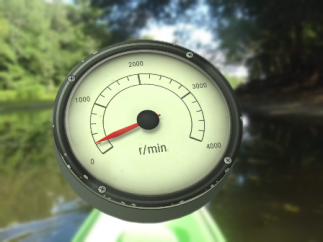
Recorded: 200 rpm
